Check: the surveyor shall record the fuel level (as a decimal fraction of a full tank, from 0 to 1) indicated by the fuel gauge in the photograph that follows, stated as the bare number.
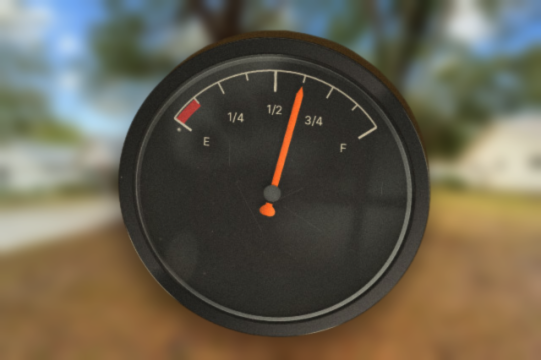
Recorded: 0.625
